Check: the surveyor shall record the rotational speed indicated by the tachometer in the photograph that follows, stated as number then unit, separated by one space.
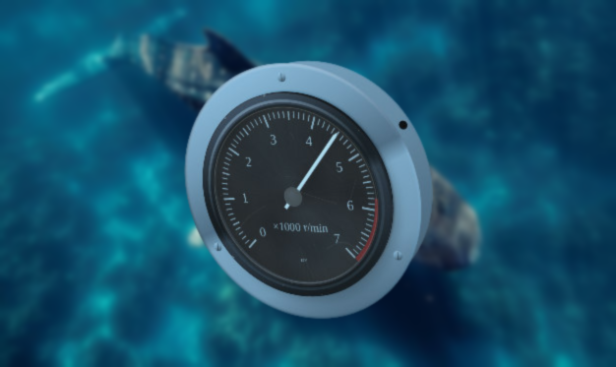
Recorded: 4500 rpm
